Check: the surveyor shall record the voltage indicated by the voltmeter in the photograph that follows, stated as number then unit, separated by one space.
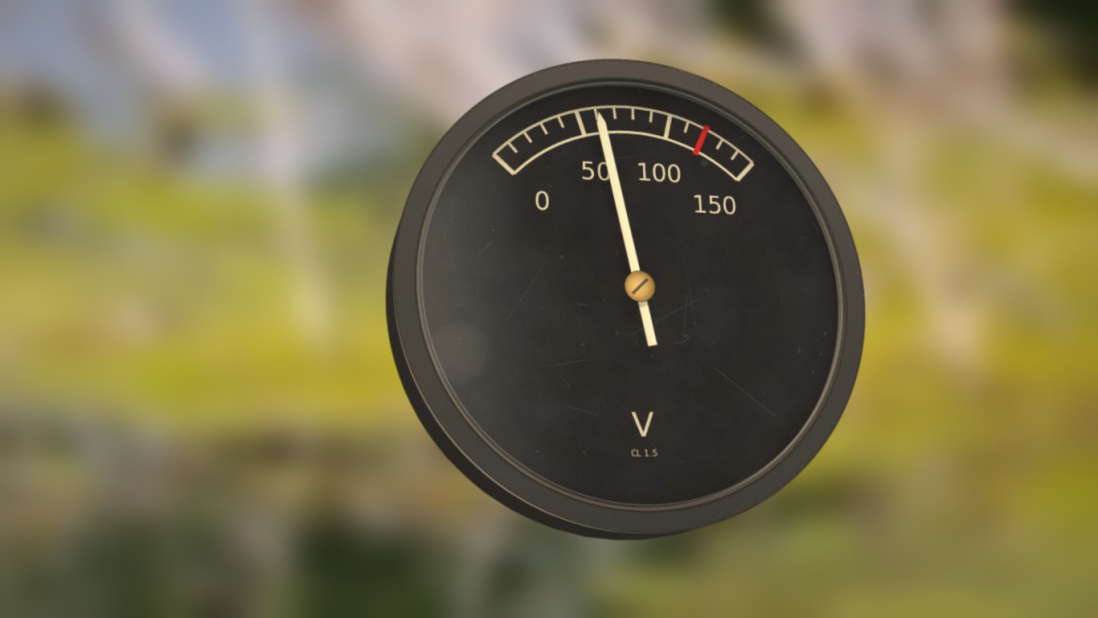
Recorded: 60 V
